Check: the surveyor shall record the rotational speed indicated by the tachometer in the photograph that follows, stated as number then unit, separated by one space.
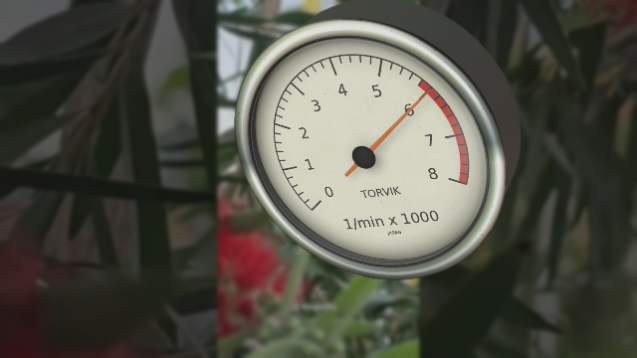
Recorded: 6000 rpm
